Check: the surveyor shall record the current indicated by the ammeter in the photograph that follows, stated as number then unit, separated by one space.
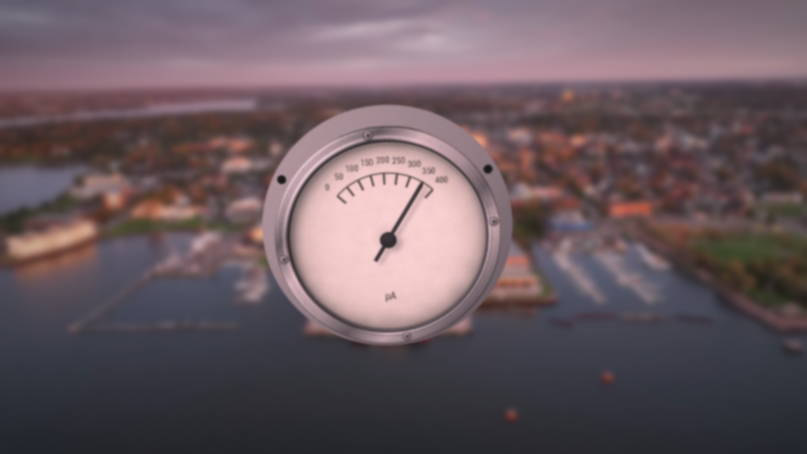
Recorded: 350 µA
